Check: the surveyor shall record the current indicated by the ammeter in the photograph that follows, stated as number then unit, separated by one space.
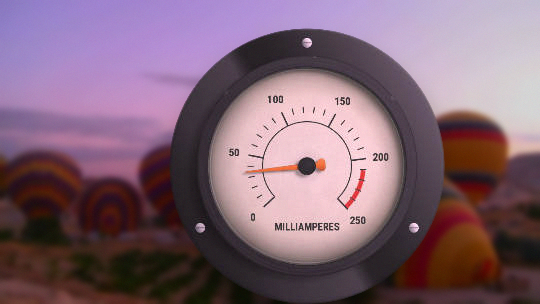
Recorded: 35 mA
